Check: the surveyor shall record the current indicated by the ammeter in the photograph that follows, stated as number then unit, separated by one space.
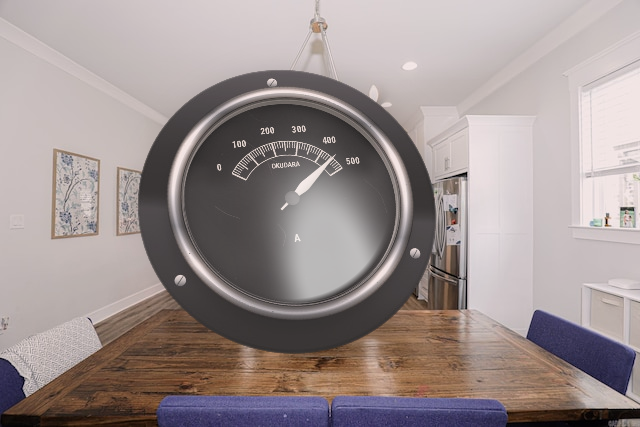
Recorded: 450 A
